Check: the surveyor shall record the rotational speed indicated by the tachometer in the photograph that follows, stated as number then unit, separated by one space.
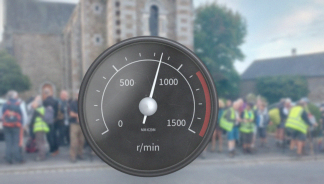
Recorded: 850 rpm
